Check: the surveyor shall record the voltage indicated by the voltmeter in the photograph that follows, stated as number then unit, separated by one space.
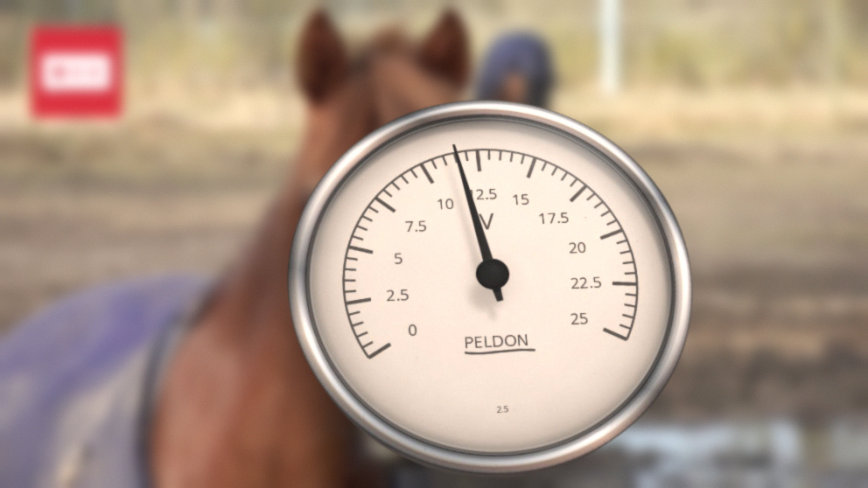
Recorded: 11.5 V
